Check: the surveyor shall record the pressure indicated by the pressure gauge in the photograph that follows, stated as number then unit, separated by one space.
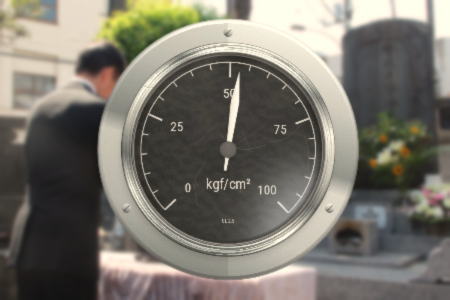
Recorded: 52.5 kg/cm²
